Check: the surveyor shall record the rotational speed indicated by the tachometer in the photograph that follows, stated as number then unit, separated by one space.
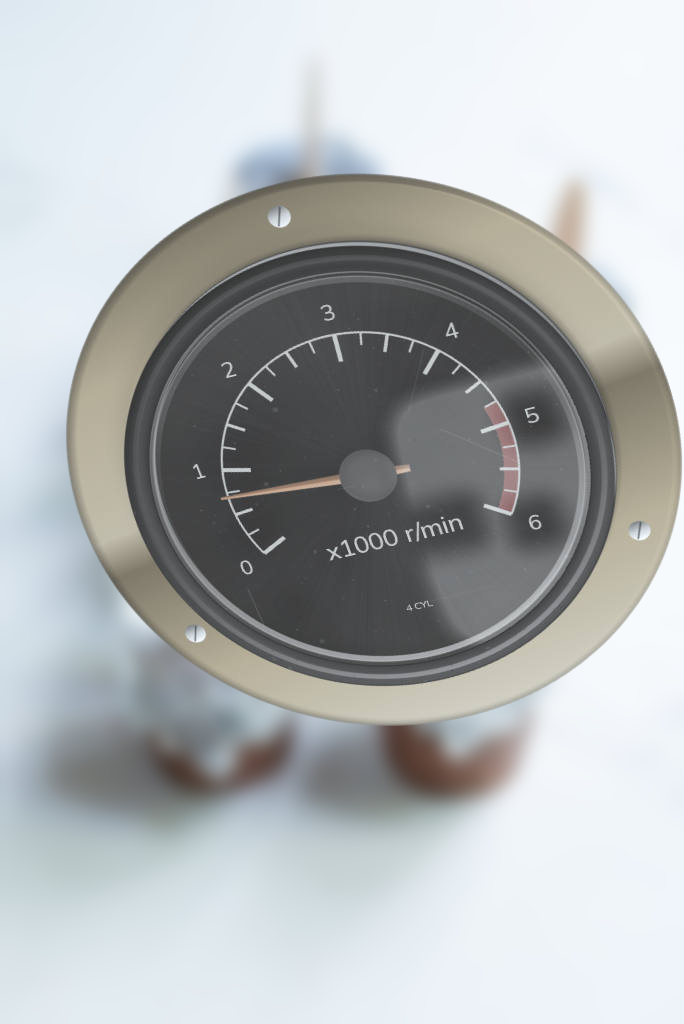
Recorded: 750 rpm
